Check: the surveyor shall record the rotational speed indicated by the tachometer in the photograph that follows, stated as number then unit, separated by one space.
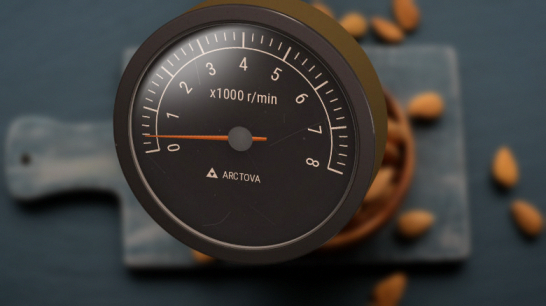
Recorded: 400 rpm
